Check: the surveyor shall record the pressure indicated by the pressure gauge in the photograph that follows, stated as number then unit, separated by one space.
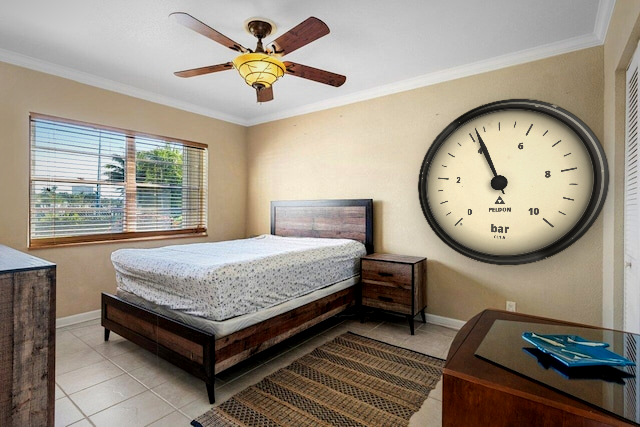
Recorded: 4.25 bar
